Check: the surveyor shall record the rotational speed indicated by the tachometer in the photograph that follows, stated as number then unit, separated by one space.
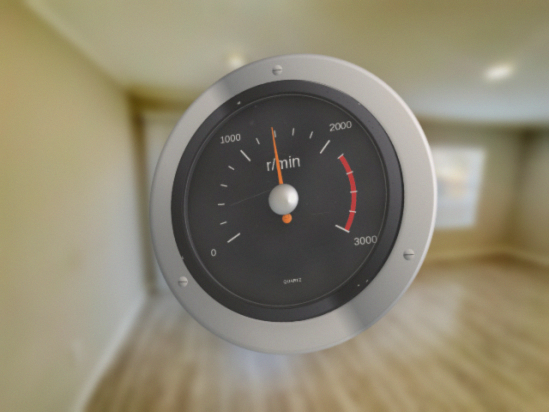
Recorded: 1400 rpm
